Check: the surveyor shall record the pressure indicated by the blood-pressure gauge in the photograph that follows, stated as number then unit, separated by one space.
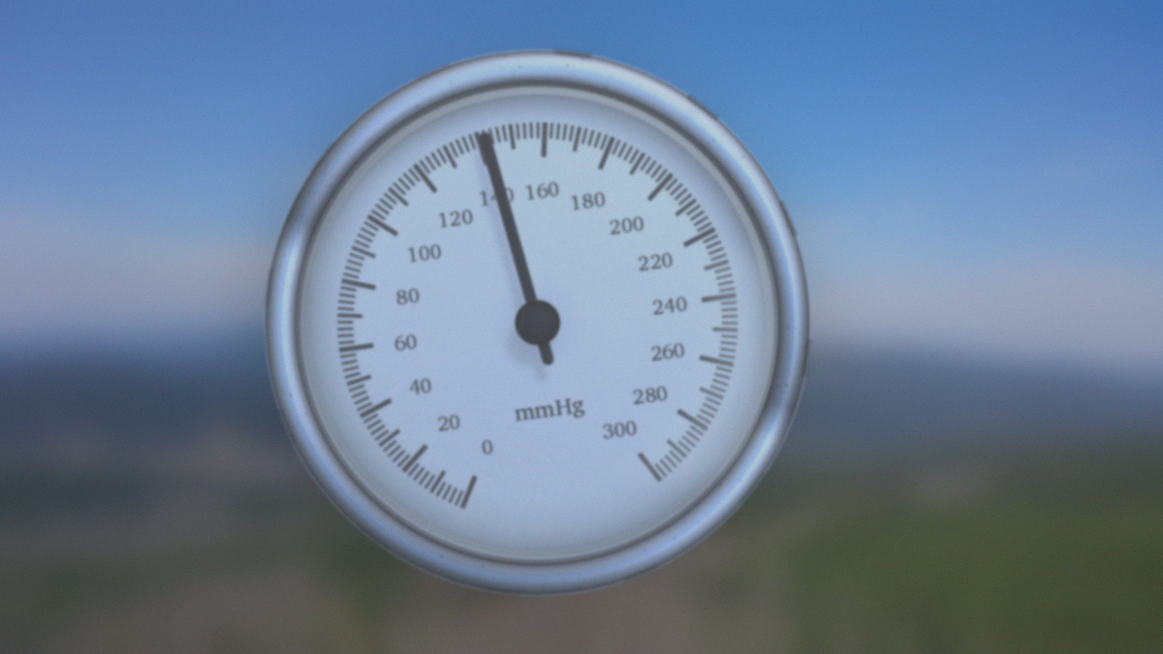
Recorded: 142 mmHg
